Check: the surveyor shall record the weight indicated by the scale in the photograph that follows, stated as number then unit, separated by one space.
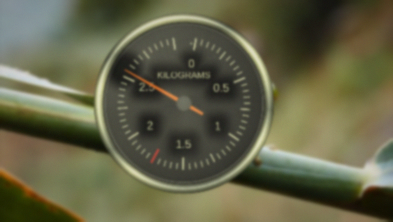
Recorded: 2.55 kg
